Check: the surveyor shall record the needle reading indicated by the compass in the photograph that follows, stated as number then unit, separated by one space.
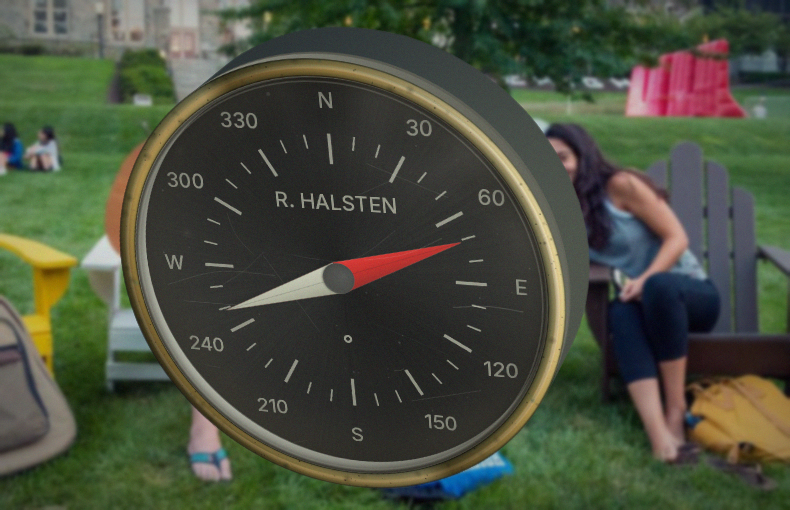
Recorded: 70 °
